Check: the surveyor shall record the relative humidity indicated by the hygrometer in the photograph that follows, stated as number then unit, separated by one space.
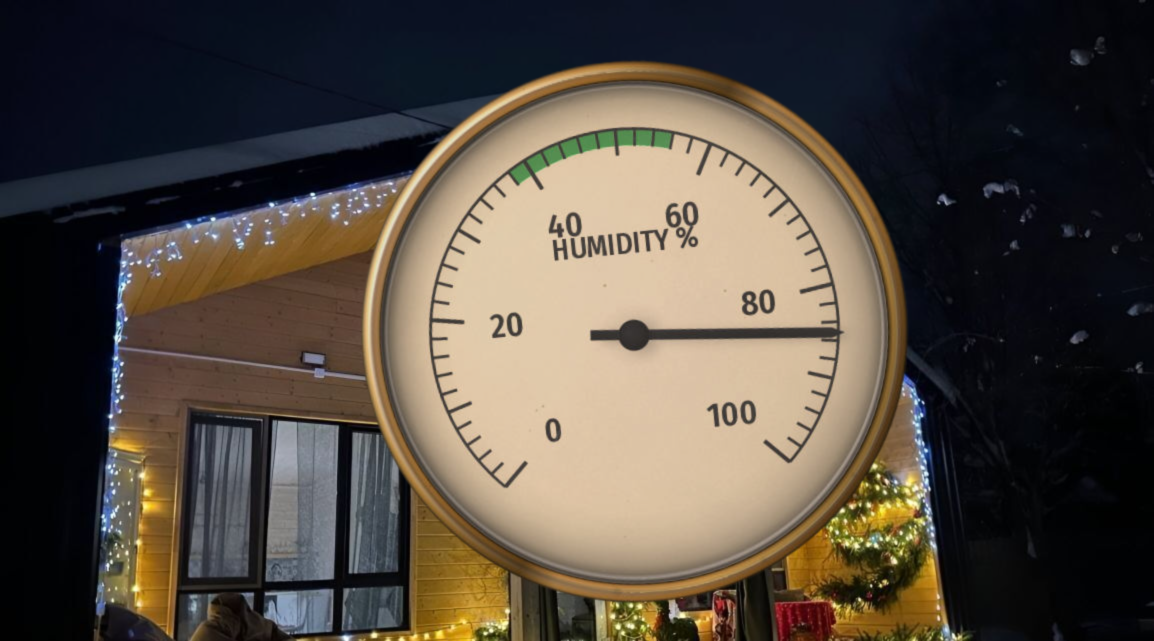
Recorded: 85 %
